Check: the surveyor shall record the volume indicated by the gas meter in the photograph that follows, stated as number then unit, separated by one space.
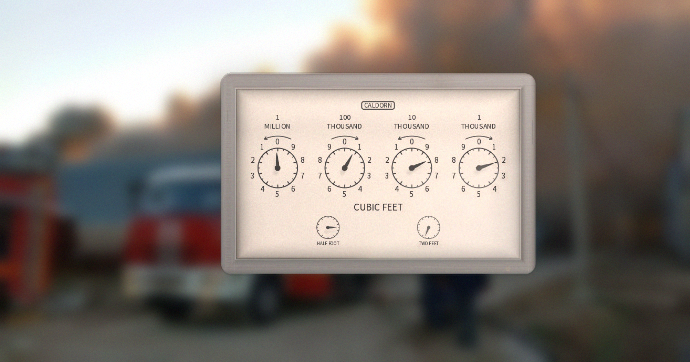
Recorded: 8200 ft³
